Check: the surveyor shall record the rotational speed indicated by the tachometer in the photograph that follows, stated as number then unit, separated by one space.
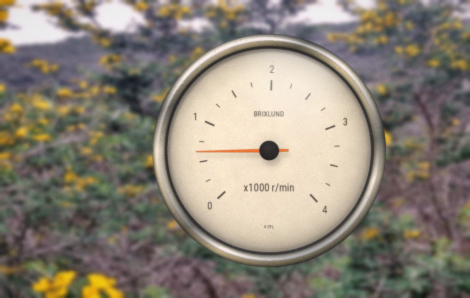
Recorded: 625 rpm
